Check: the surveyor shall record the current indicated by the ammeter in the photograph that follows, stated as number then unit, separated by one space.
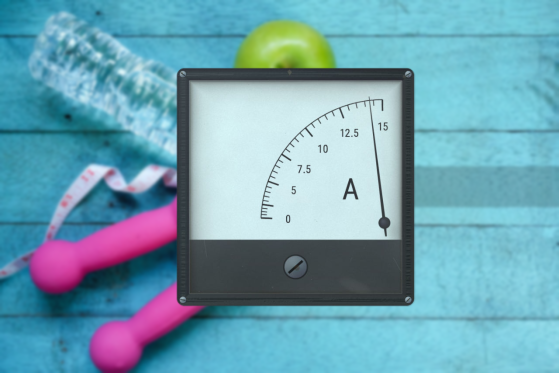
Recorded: 14.25 A
